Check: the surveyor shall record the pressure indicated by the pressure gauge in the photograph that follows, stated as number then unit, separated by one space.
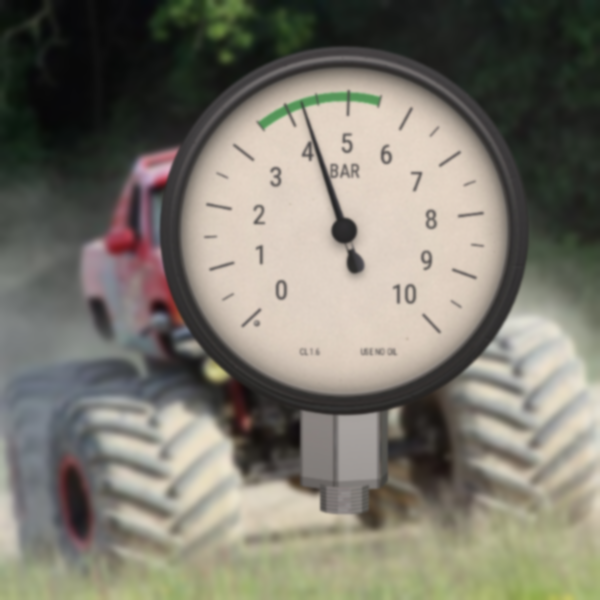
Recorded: 4.25 bar
